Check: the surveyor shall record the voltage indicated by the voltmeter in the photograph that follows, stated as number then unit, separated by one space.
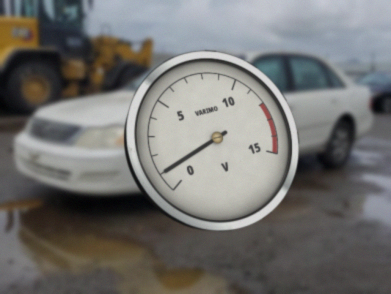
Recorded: 1 V
